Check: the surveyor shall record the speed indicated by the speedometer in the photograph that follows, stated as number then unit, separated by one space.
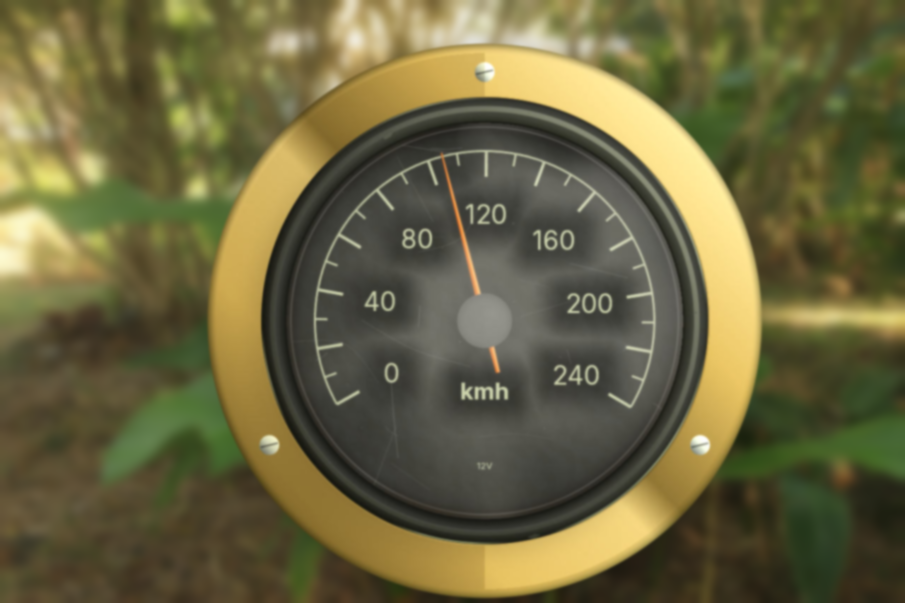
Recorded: 105 km/h
